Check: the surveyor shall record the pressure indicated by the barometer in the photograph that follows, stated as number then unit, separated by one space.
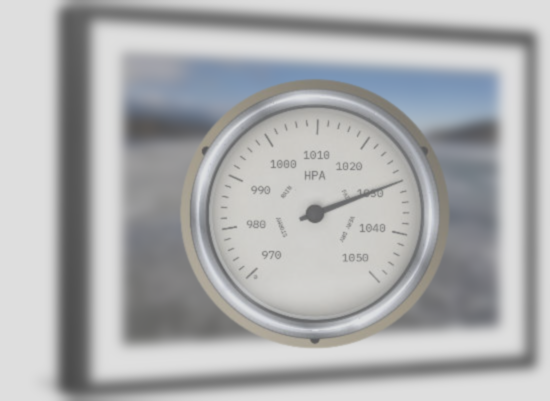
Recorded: 1030 hPa
